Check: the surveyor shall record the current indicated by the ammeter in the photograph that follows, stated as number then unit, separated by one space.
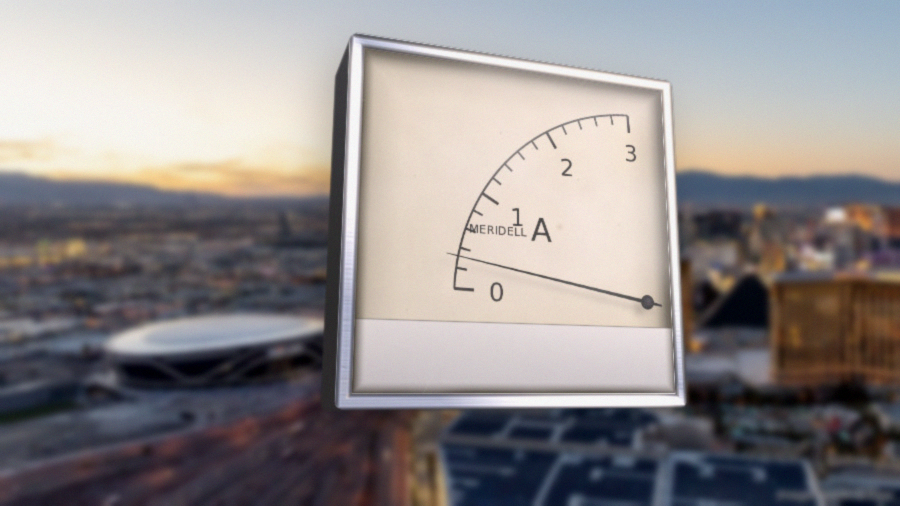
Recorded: 0.3 A
